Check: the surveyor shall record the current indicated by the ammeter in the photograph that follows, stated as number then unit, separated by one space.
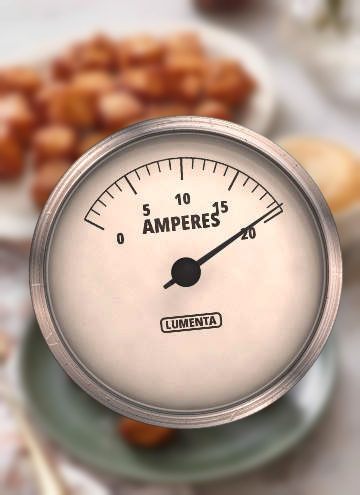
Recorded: 19.5 A
